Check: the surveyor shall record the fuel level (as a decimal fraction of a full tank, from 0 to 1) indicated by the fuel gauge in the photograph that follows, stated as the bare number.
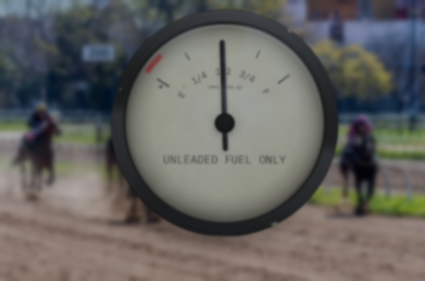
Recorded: 0.5
